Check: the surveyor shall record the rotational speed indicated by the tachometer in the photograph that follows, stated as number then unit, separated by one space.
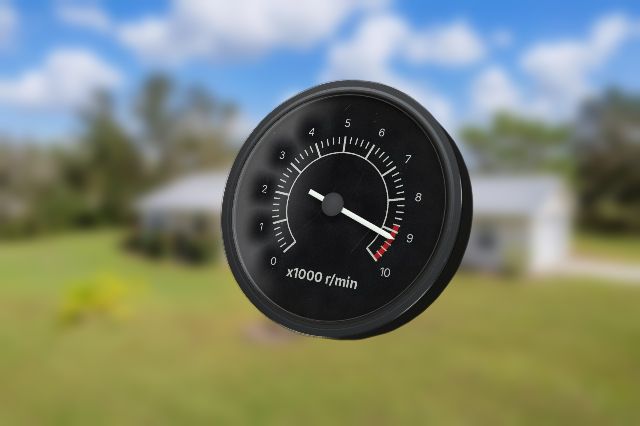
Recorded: 9200 rpm
